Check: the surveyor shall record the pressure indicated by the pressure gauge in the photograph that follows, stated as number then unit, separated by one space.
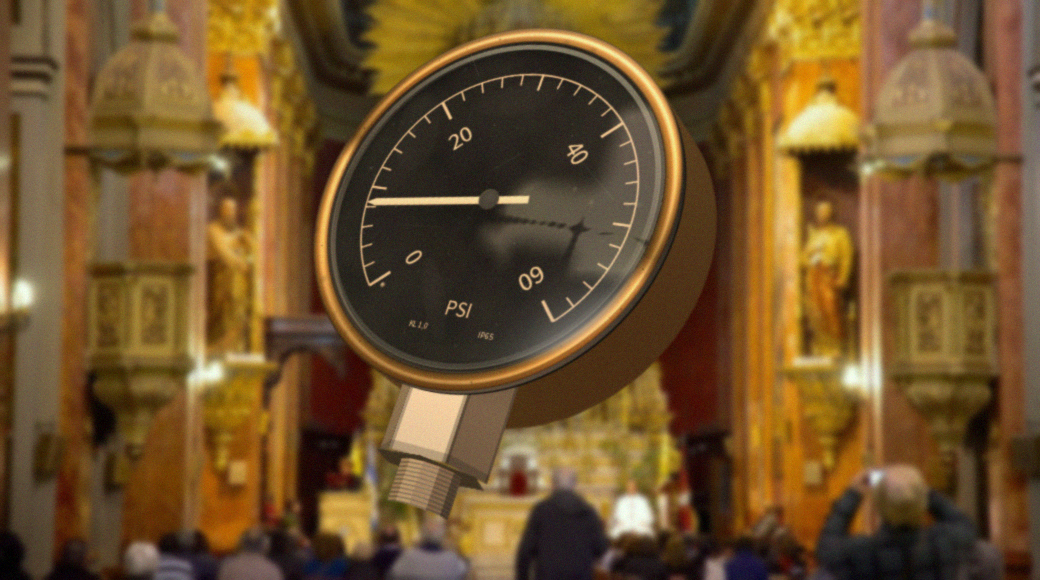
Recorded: 8 psi
